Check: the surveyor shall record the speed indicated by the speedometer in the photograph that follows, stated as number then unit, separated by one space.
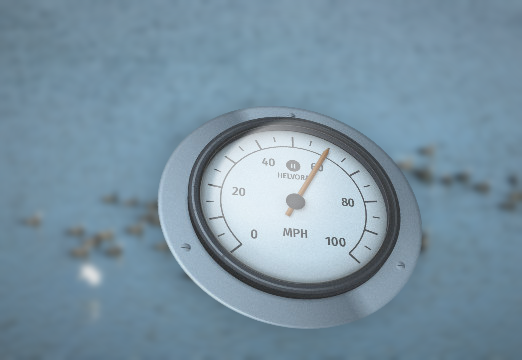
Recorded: 60 mph
